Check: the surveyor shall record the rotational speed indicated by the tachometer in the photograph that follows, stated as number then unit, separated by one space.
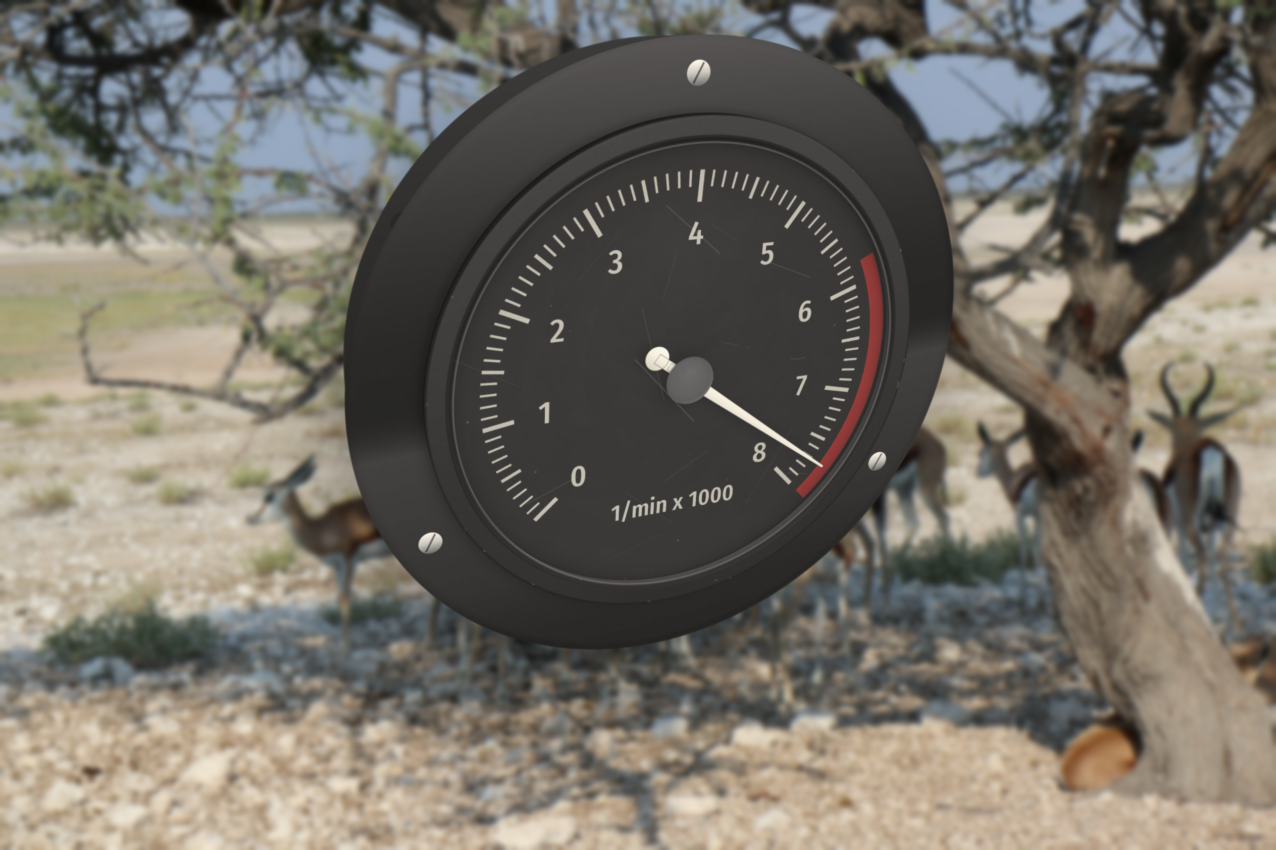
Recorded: 7700 rpm
